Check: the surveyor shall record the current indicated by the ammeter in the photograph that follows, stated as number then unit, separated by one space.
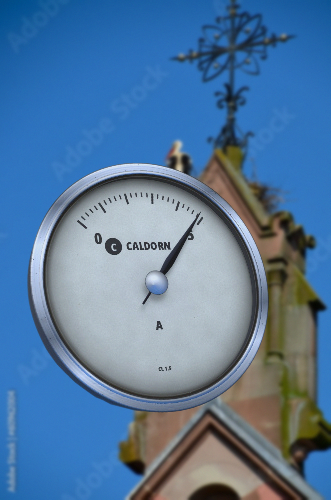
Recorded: 4.8 A
